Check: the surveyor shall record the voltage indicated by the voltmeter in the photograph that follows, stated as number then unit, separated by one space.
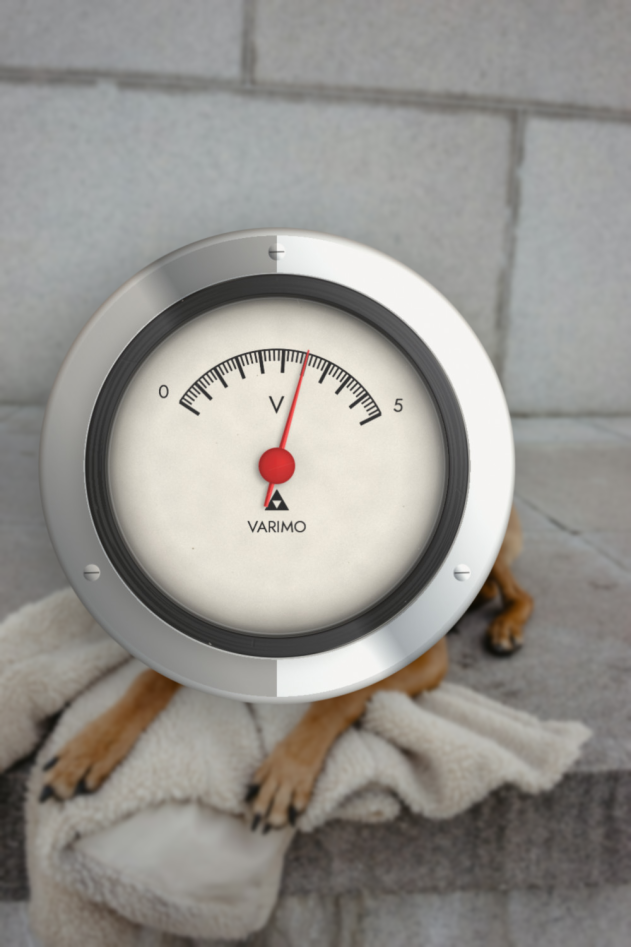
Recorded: 3 V
